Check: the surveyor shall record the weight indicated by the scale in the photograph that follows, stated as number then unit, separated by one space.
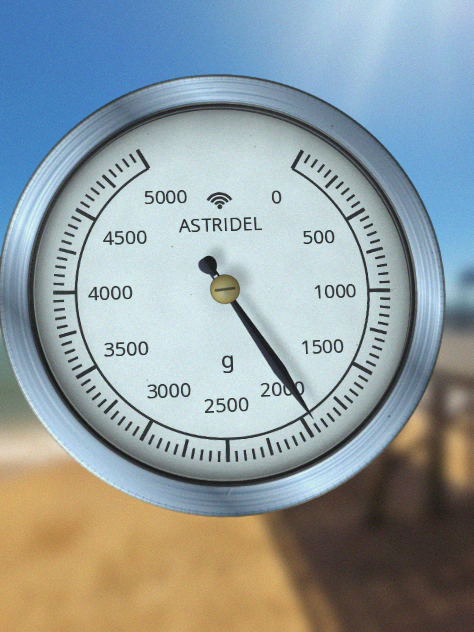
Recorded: 1950 g
